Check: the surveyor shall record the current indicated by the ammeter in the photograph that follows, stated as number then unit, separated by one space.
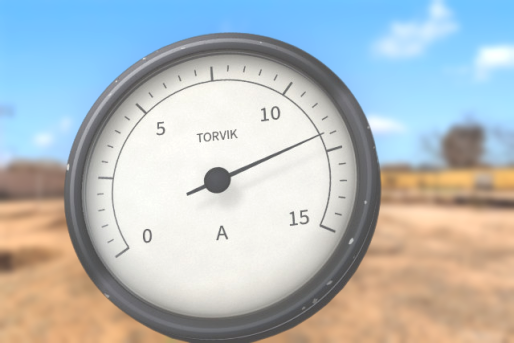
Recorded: 12 A
